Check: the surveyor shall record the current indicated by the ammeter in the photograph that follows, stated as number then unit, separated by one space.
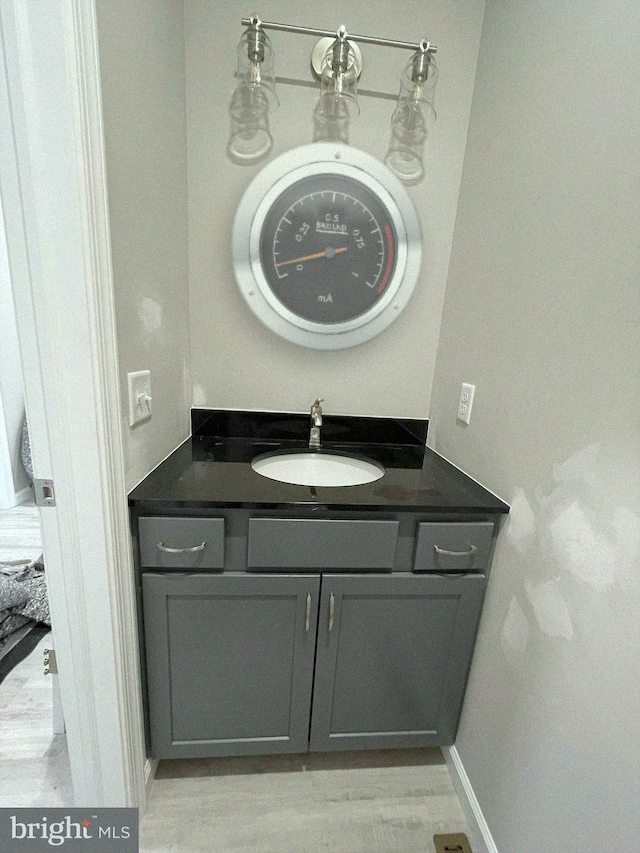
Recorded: 0.05 mA
